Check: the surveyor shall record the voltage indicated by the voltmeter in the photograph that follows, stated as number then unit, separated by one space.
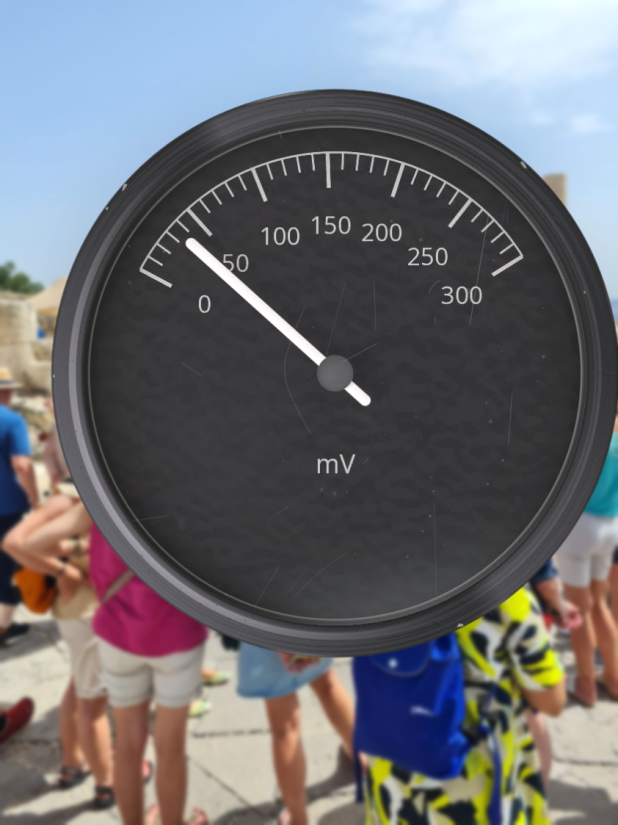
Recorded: 35 mV
